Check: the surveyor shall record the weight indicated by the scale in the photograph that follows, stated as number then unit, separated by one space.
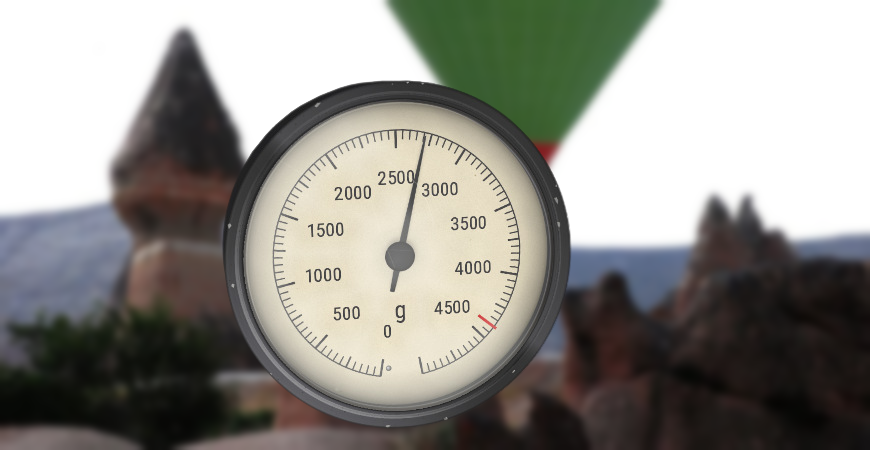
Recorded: 2700 g
